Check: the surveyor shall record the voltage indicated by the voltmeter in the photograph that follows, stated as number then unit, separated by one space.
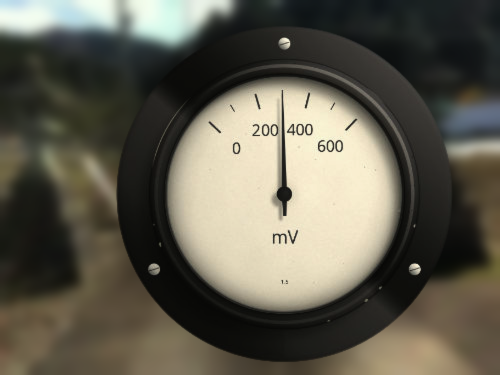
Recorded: 300 mV
